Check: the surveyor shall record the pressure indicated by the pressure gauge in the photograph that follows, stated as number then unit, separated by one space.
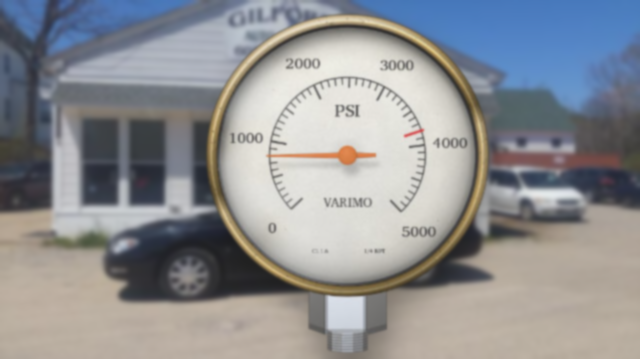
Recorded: 800 psi
